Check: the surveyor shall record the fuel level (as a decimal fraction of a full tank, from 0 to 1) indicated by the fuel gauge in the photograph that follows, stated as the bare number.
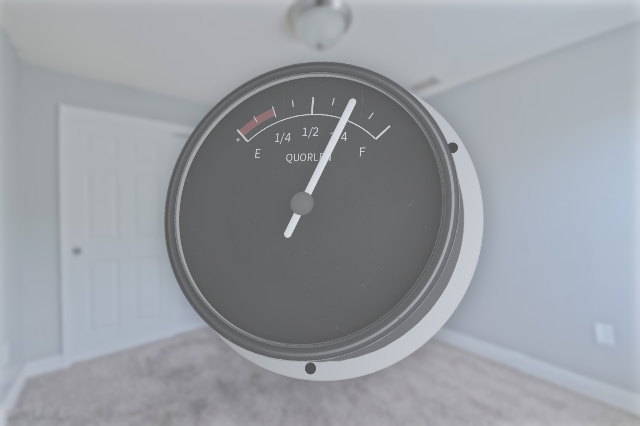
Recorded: 0.75
